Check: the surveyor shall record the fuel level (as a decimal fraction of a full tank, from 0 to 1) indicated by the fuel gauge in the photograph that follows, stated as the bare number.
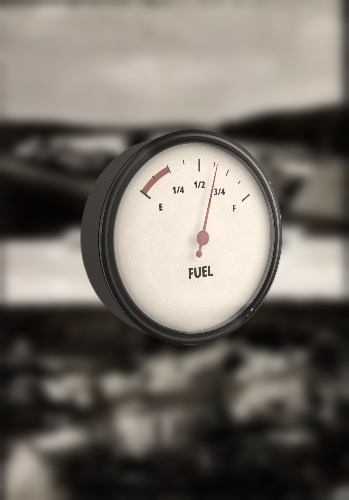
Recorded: 0.625
